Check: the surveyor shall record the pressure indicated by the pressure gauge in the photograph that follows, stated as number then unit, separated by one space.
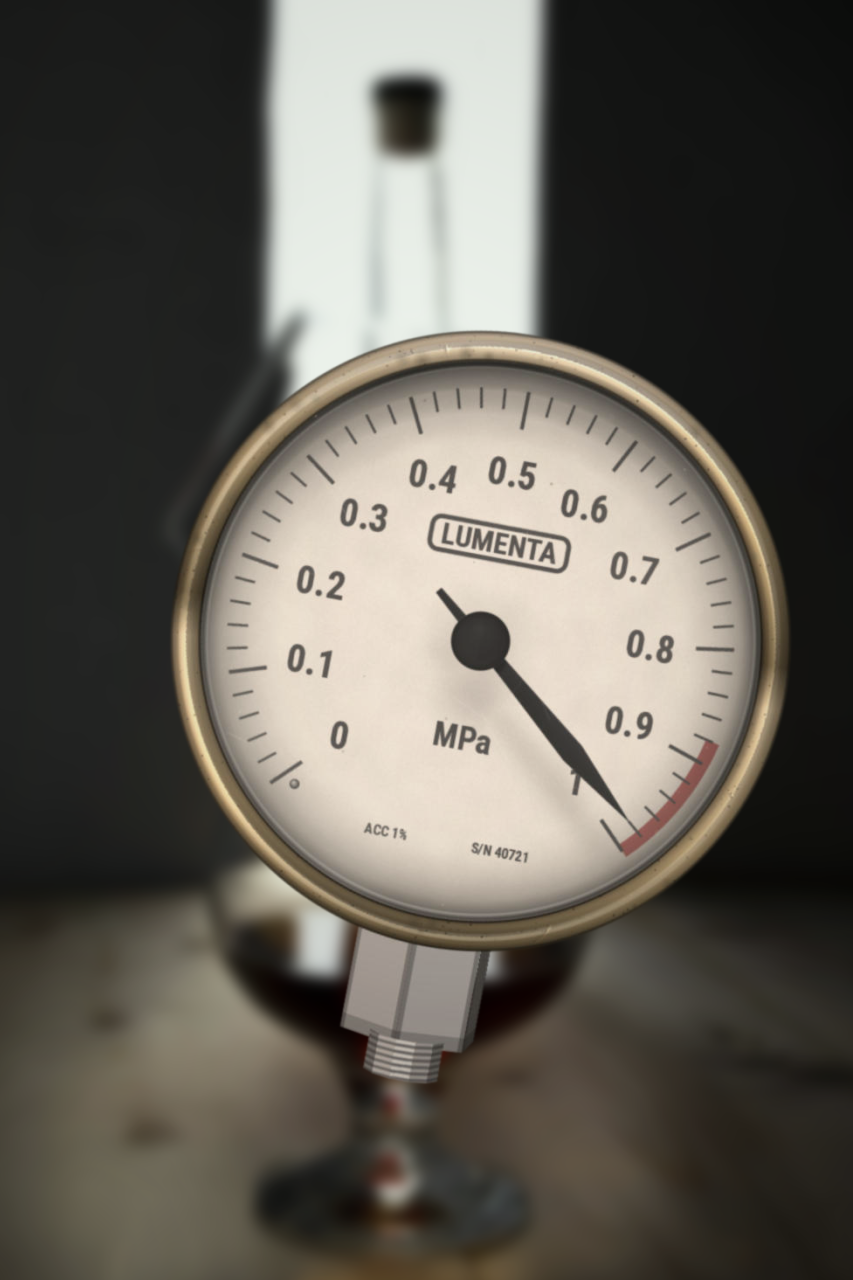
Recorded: 0.98 MPa
